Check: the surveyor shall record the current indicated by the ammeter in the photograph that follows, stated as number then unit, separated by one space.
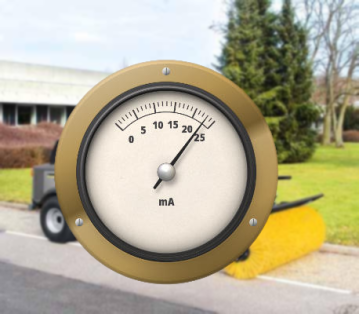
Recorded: 23 mA
